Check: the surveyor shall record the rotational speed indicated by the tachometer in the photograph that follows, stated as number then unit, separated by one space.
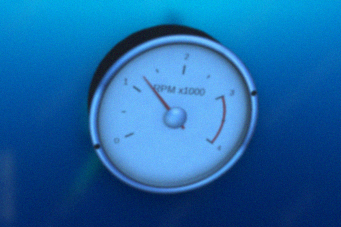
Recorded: 1250 rpm
